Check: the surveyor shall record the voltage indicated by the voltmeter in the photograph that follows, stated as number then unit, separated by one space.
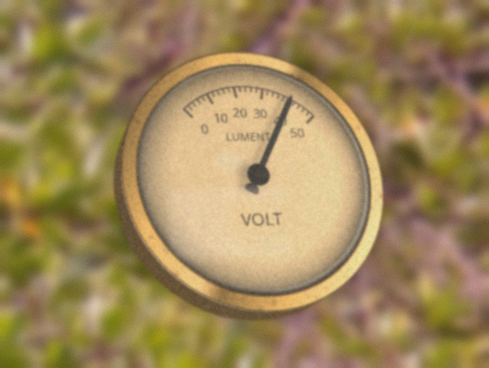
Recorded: 40 V
